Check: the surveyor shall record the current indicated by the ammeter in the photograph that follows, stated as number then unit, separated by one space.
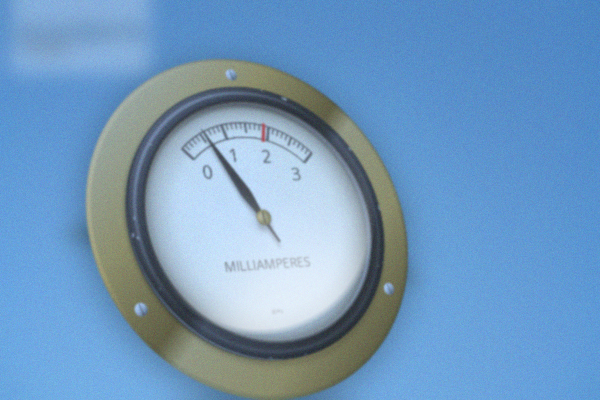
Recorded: 0.5 mA
